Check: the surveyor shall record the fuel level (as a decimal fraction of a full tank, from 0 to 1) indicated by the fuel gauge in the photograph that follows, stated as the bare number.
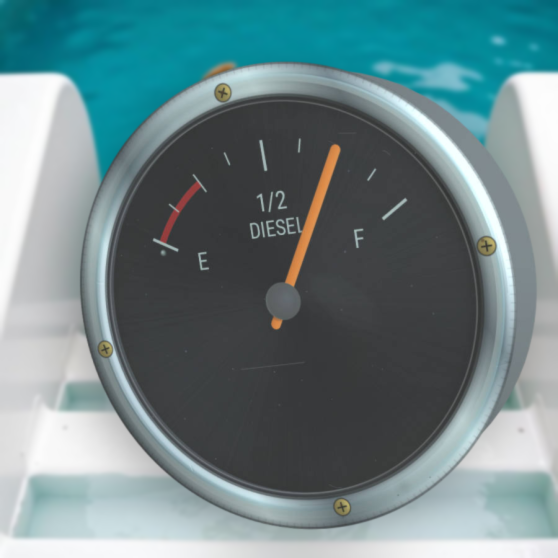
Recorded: 0.75
